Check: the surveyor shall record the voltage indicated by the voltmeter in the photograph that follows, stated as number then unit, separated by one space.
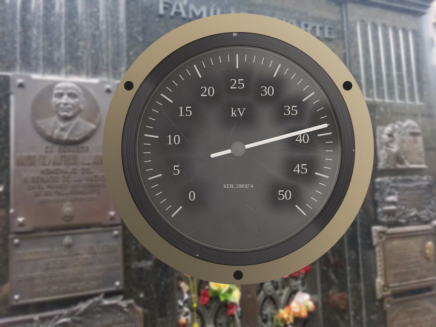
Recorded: 39 kV
